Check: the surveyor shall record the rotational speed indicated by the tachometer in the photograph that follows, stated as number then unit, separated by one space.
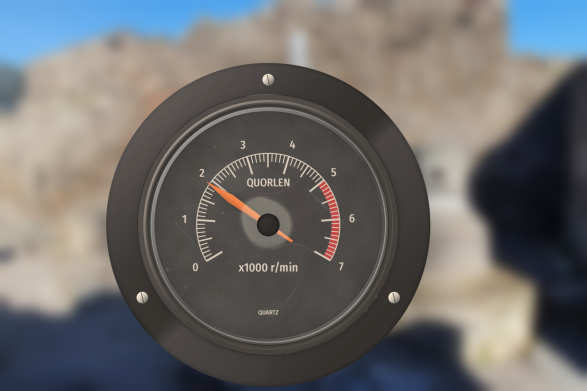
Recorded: 1900 rpm
